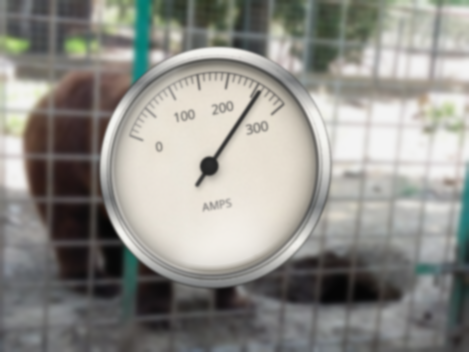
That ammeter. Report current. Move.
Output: 260 A
